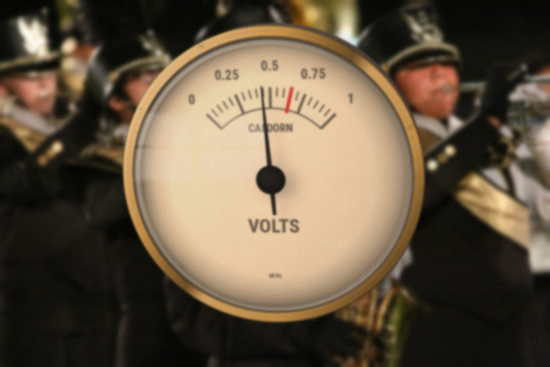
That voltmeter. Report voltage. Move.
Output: 0.45 V
